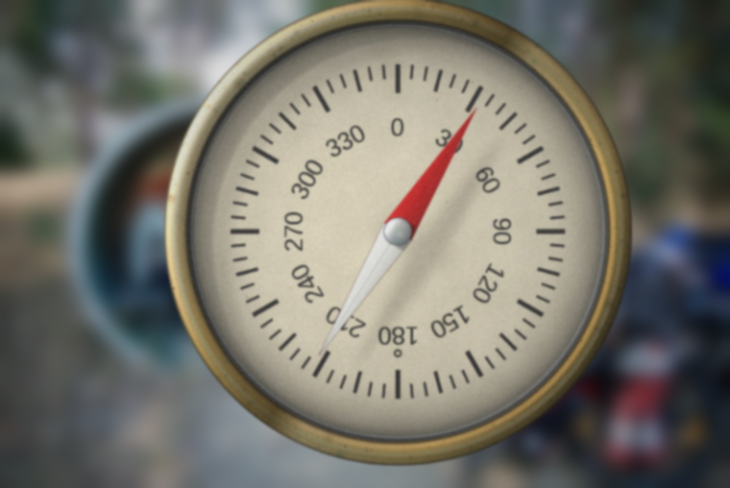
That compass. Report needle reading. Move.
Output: 32.5 °
